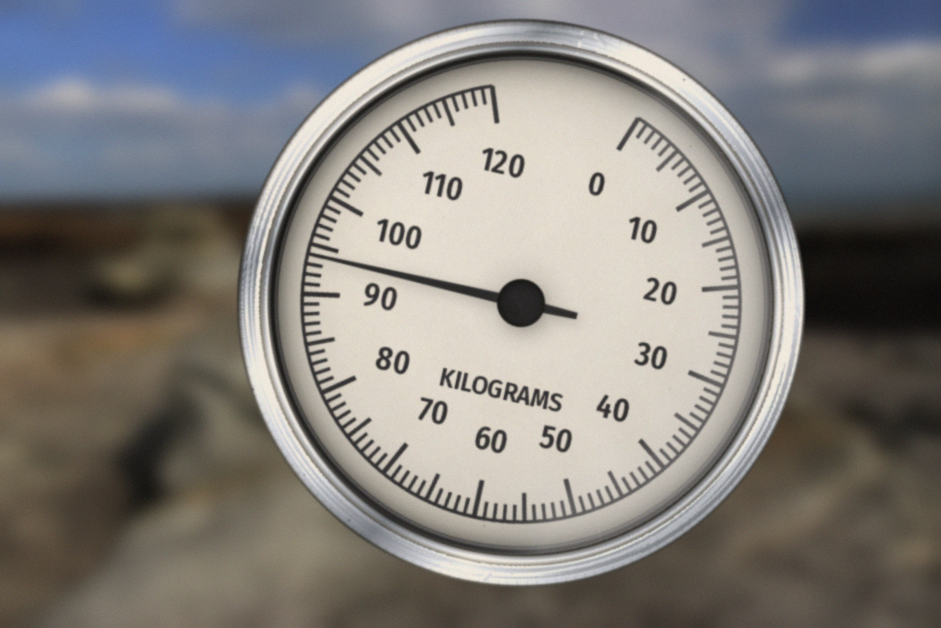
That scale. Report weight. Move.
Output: 94 kg
